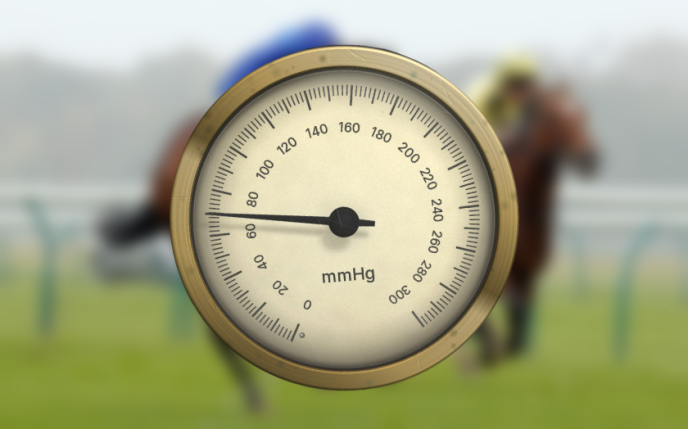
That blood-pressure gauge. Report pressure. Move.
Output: 70 mmHg
